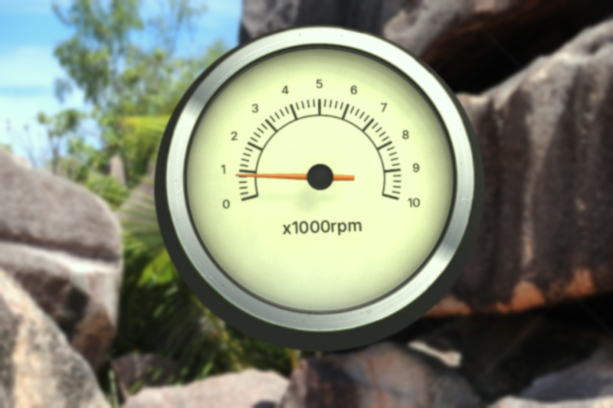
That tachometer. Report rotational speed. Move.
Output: 800 rpm
